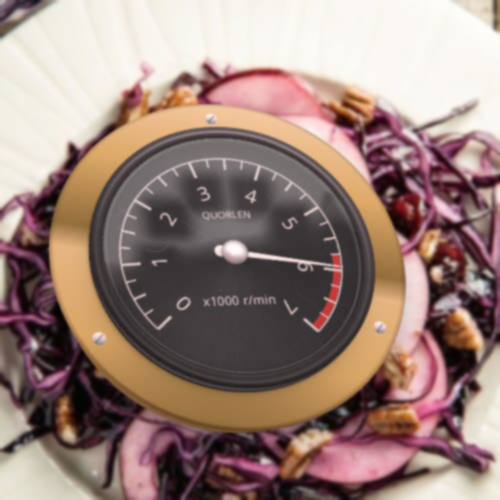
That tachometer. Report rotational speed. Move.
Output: 6000 rpm
